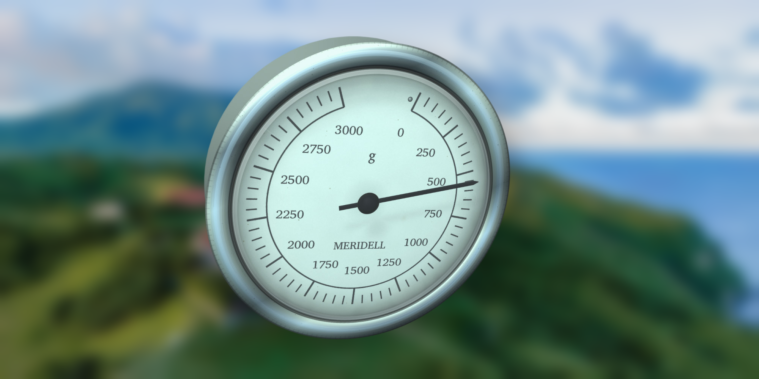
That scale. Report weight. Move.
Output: 550 g
